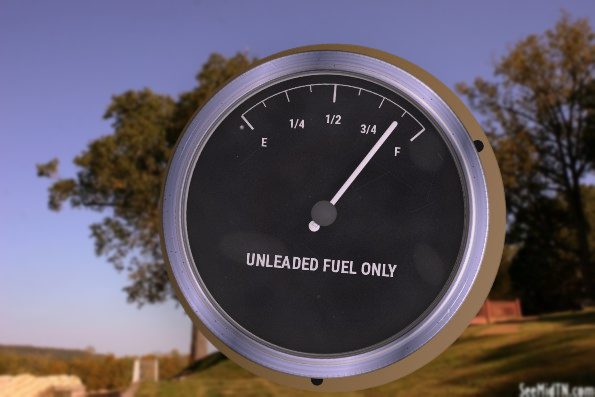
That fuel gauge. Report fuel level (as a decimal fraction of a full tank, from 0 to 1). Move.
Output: 0.875
